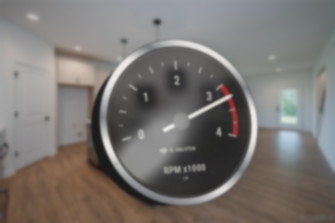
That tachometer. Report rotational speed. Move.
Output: 3250 rpm
